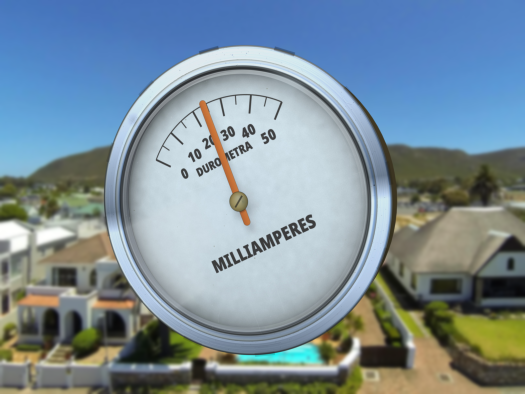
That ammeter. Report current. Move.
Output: 25 mA
